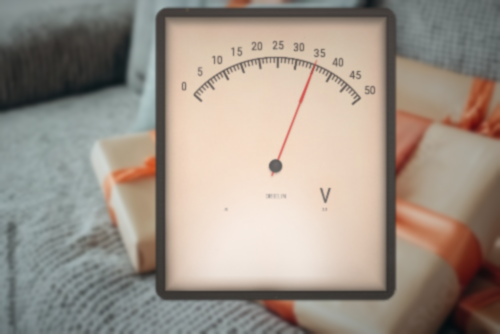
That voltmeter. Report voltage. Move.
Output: 35 V
